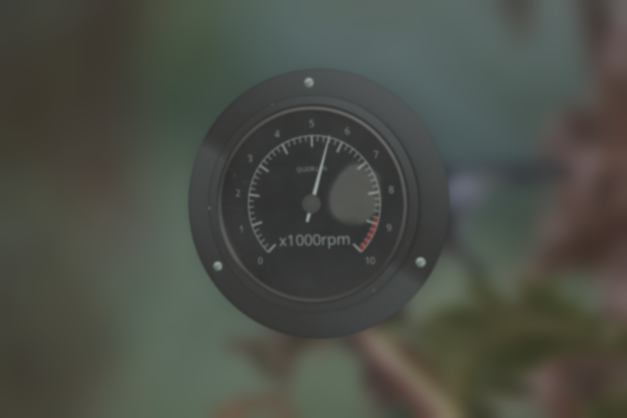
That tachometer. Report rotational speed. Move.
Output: 5600 rpm
